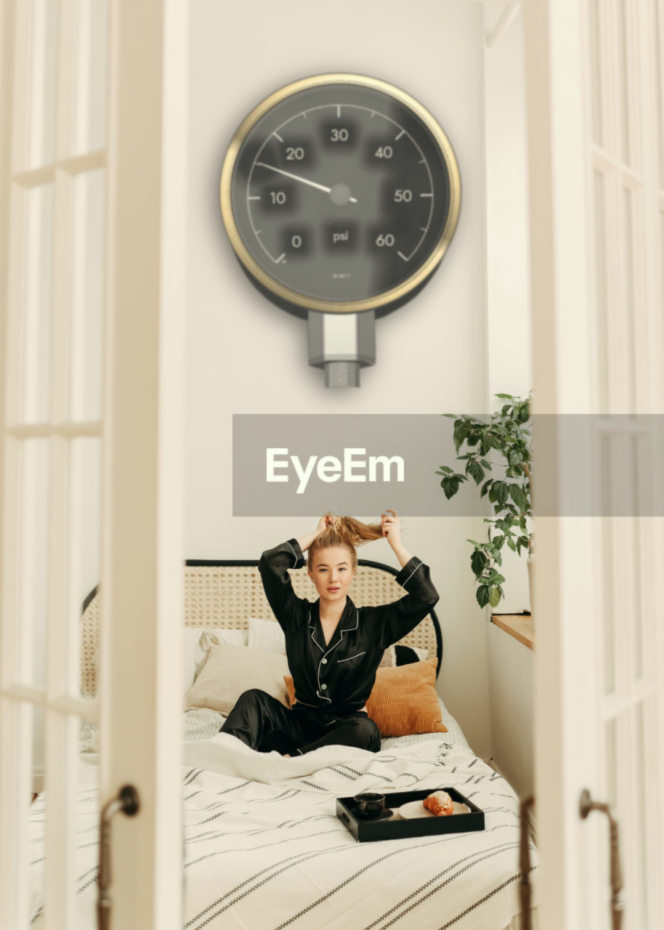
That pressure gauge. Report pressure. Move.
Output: 15 psi
